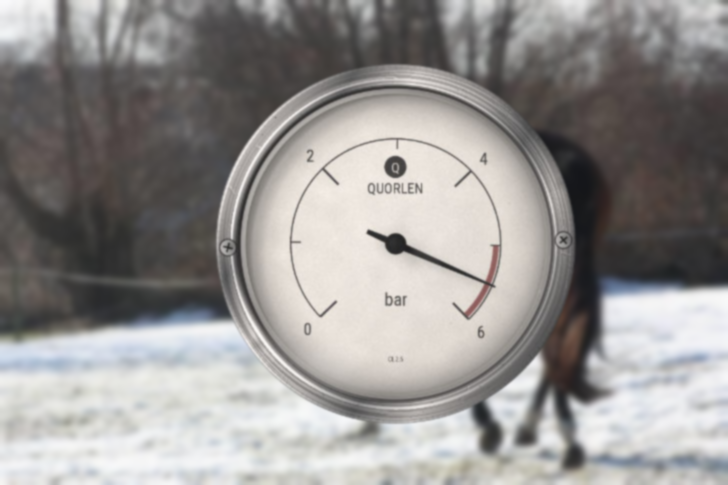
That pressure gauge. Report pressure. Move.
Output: 5.5 bar
